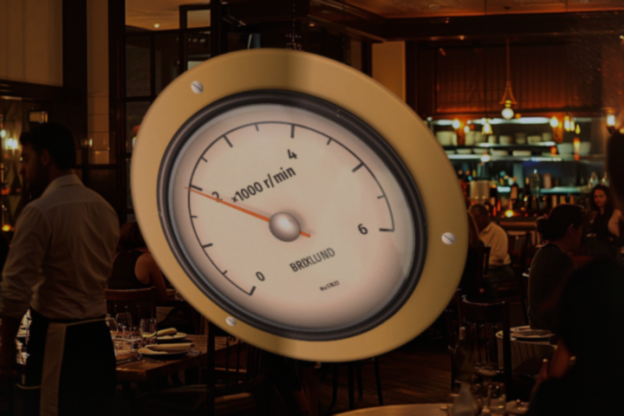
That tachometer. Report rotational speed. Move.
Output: 2000 rpm
